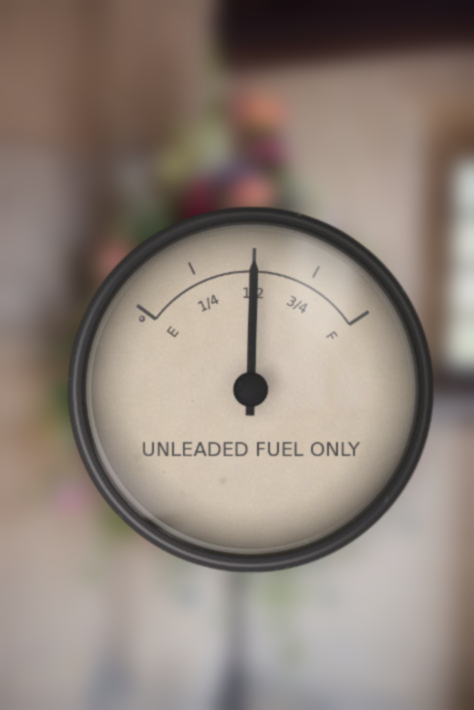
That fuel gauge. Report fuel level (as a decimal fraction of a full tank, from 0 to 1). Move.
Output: 0.5
